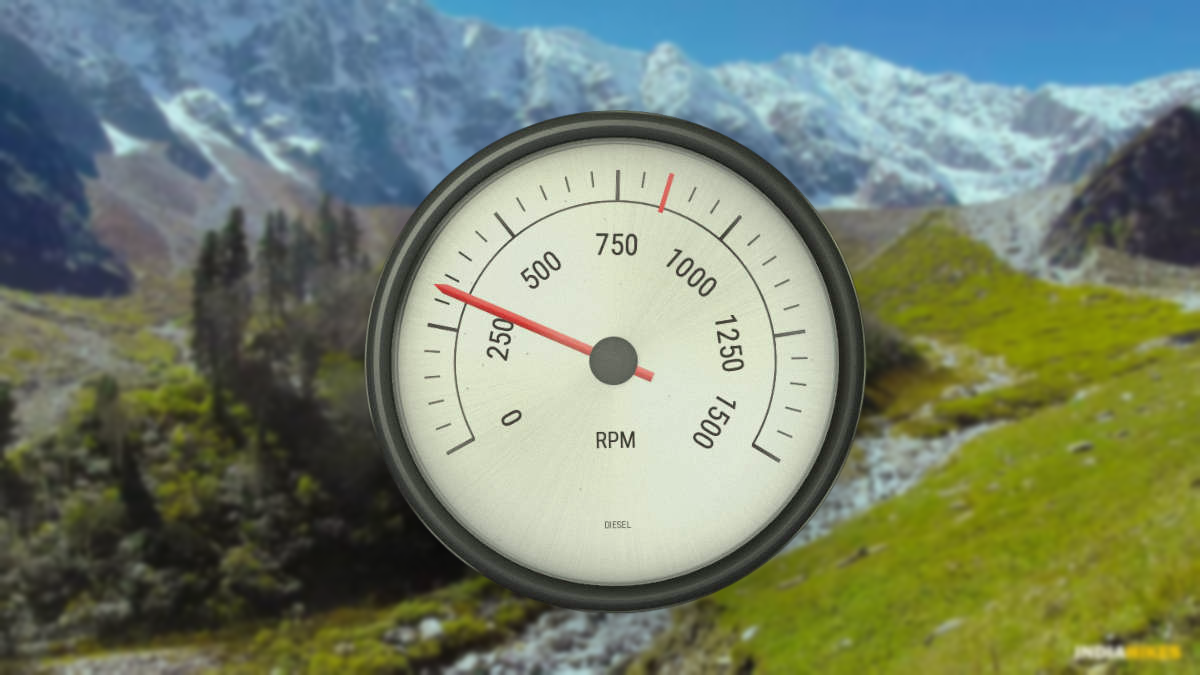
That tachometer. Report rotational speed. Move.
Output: 325 rpm
